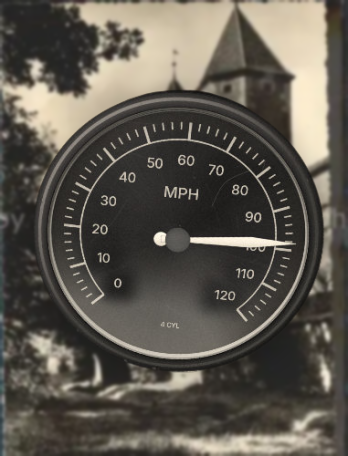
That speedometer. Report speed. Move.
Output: 98 mph
